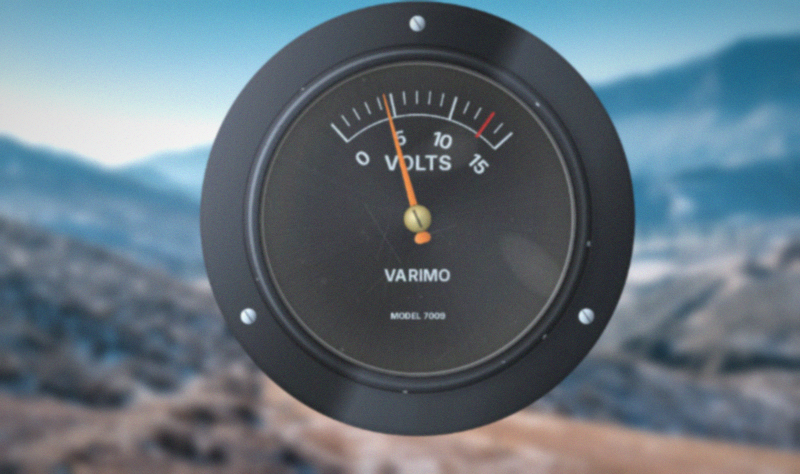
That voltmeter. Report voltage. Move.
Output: 4.5 V
